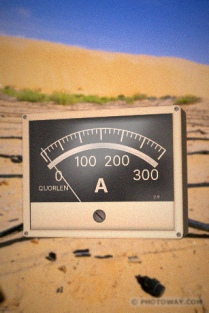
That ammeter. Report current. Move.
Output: 10 A
